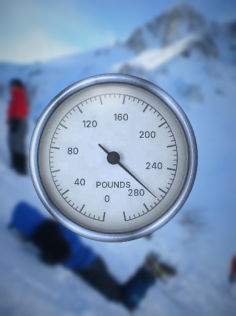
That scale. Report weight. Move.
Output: 268 lb
